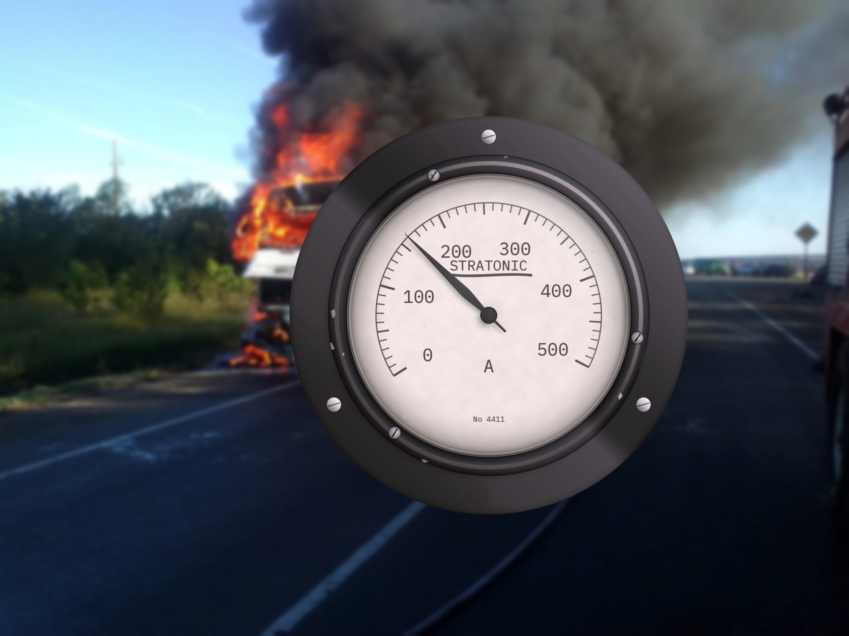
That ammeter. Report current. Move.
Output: 160 A
